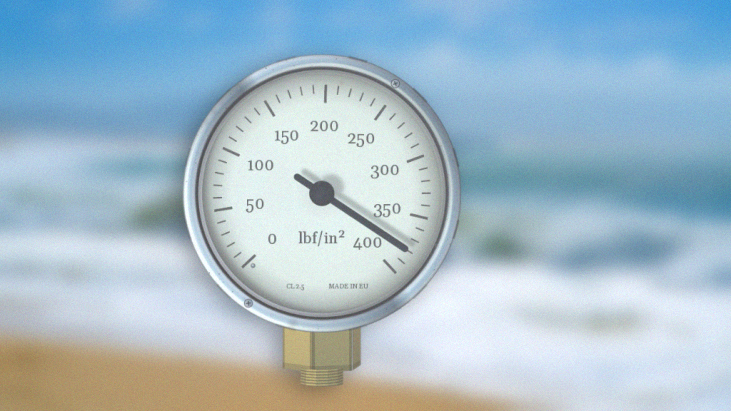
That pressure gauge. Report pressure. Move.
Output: 380 psi
